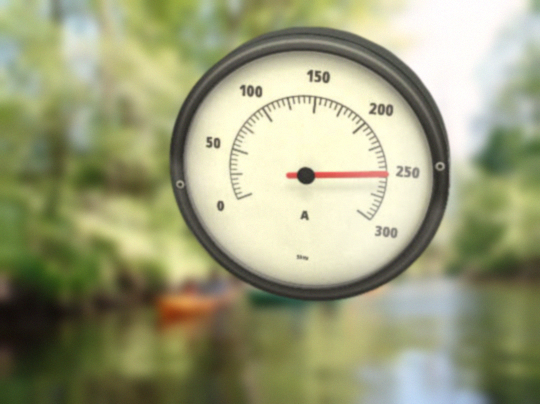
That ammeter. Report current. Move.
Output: 250 A
